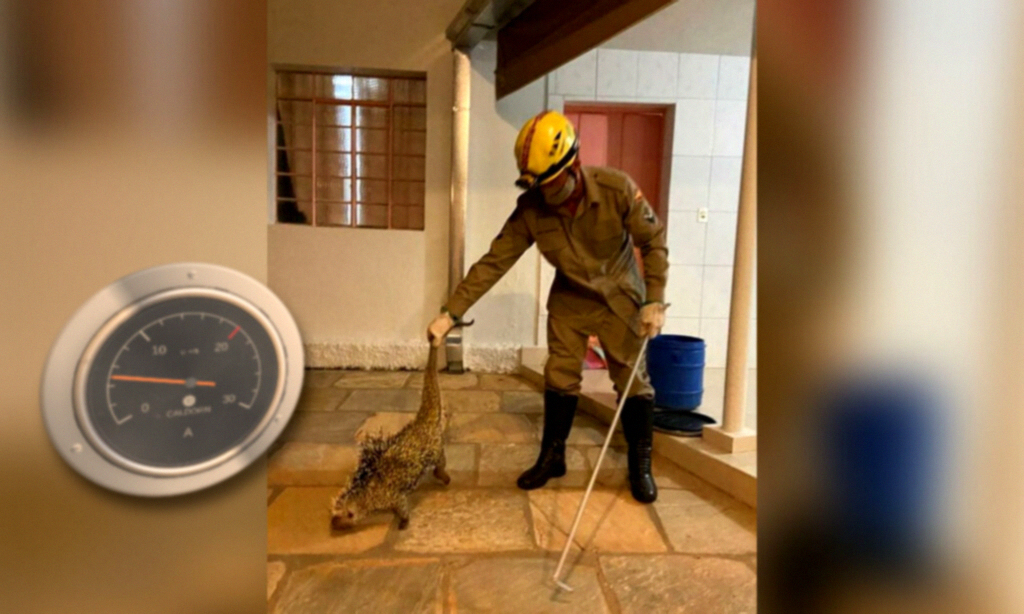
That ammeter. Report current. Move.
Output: 5 A
